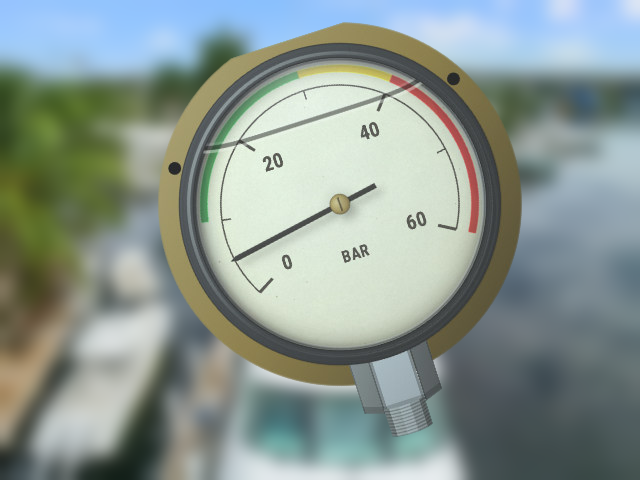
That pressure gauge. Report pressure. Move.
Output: 5 bar
